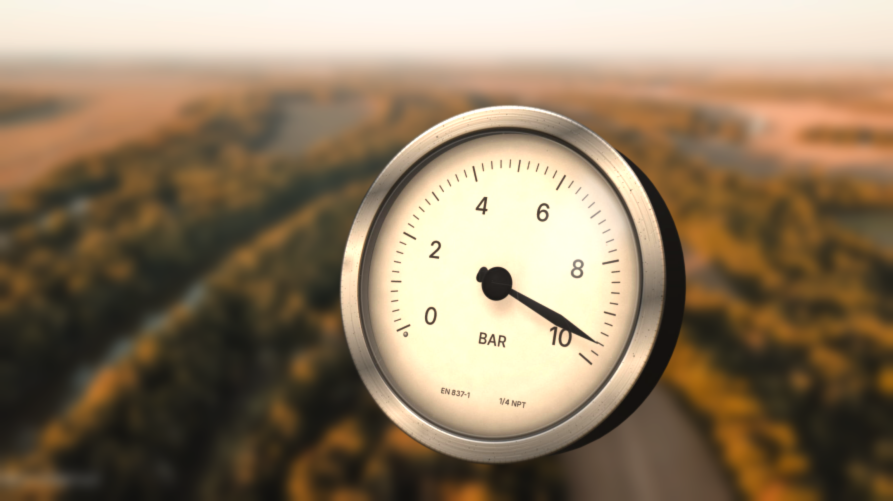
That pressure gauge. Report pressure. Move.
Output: 9.6 bar
